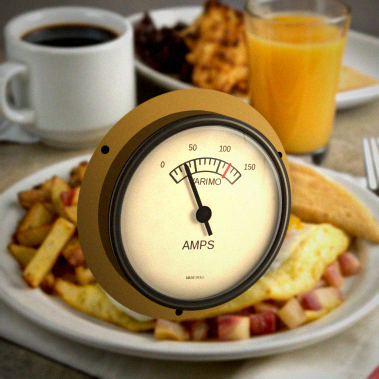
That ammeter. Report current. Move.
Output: 30 A
